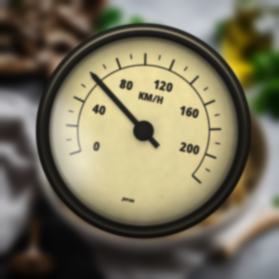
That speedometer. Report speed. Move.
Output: 60 km/h
